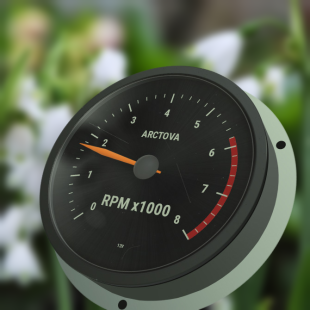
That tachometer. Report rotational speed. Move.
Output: 1700 rpm
